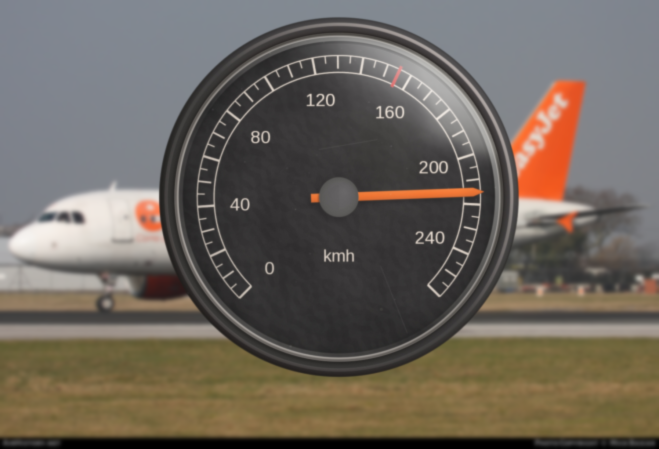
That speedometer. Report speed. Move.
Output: 215 km/h
